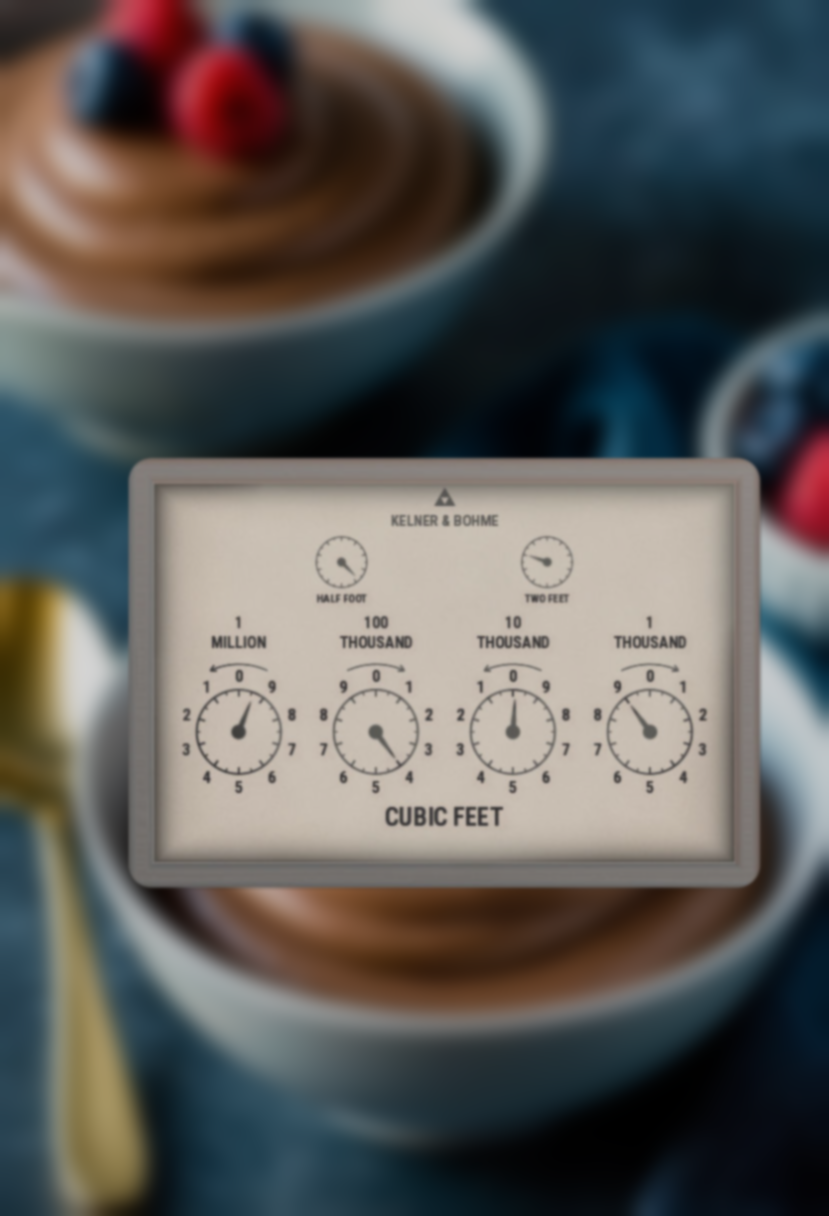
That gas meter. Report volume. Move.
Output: 939900 ft³
